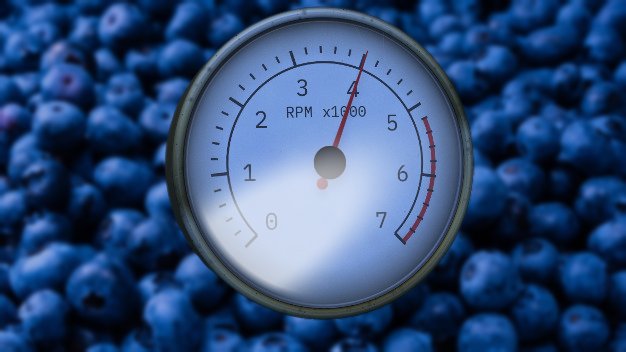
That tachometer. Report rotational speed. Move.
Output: 4000 rpm
